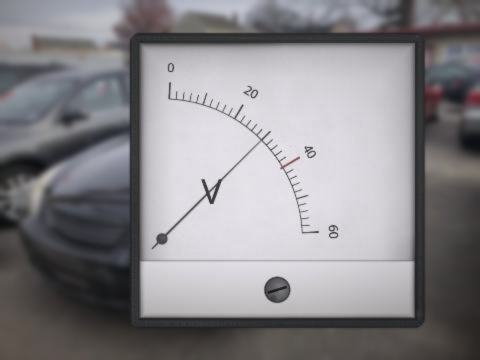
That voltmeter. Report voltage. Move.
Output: 30 V
